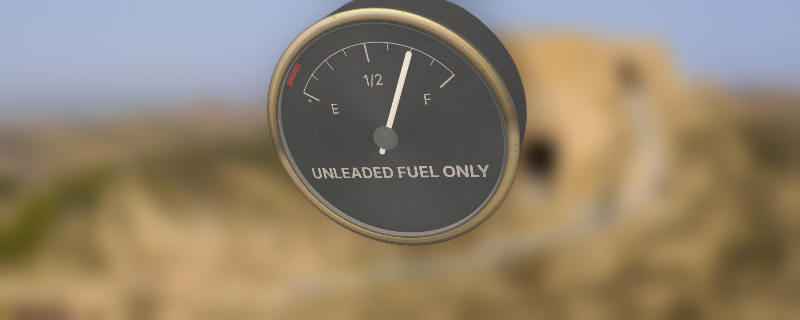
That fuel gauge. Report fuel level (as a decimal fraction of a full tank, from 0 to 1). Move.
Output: 0.75
